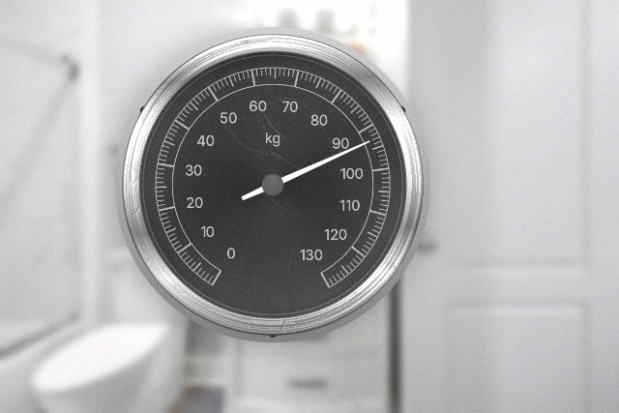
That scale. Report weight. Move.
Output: 93 kg
